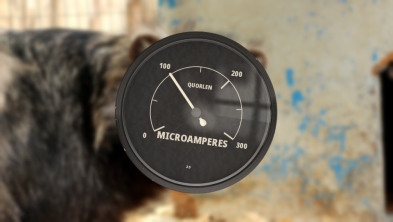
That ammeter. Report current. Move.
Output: 100 µA
